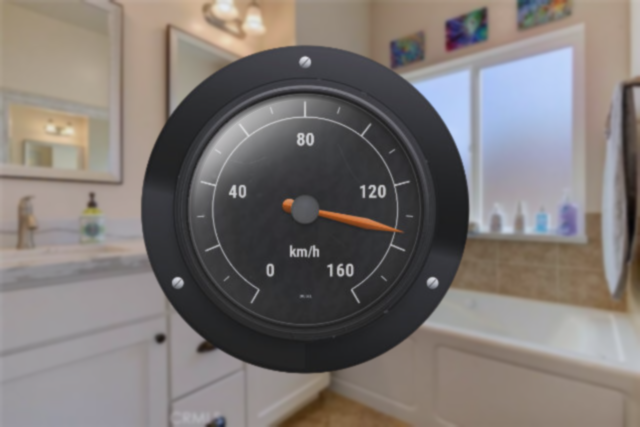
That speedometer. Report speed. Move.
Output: 135 km/h
